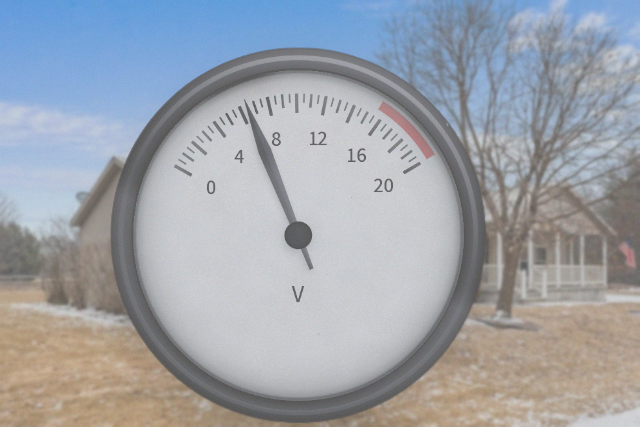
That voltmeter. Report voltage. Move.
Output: 6.5 V
